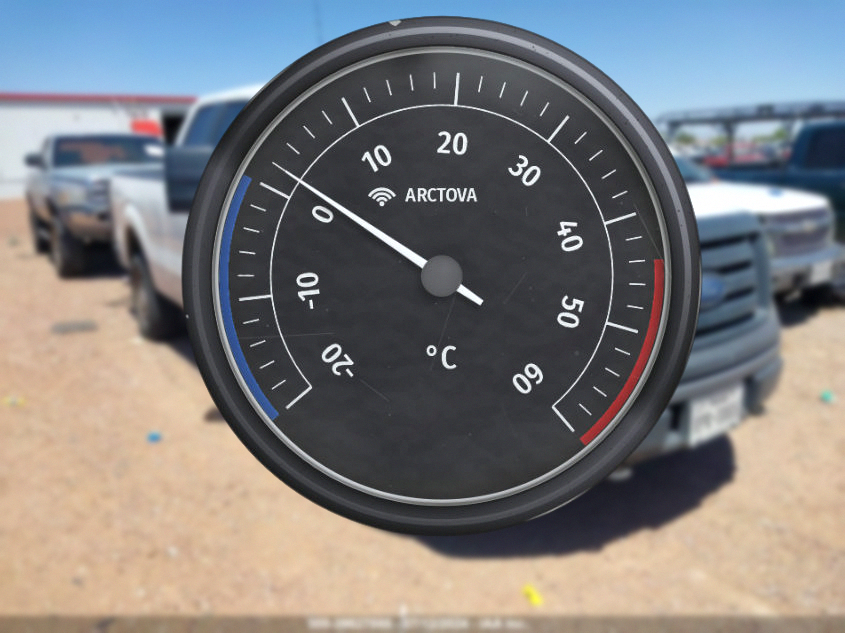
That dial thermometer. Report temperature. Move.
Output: 2 °C
